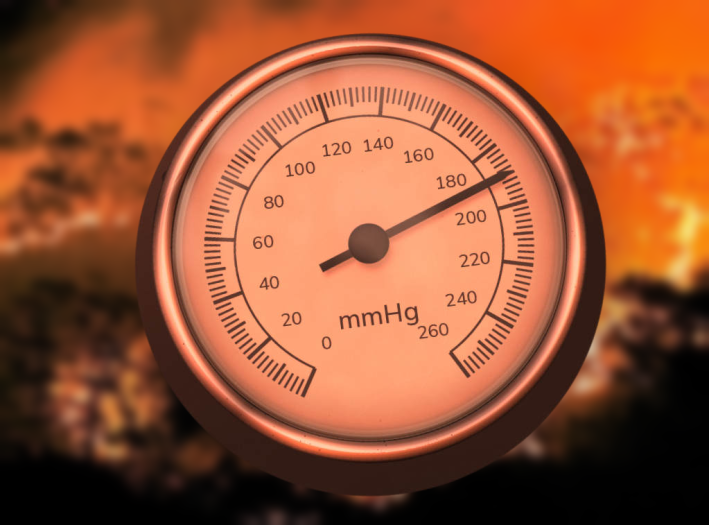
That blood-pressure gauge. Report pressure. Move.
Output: 190 mmHg
